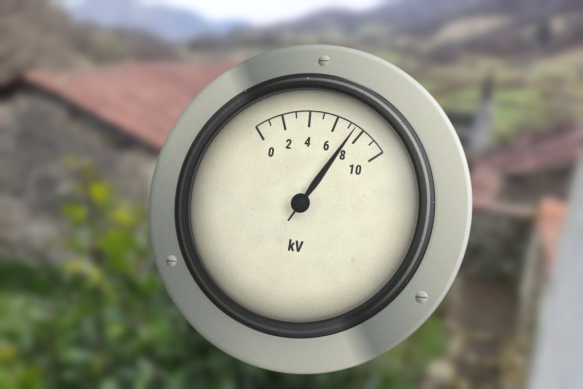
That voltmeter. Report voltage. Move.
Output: 7.5 kV
